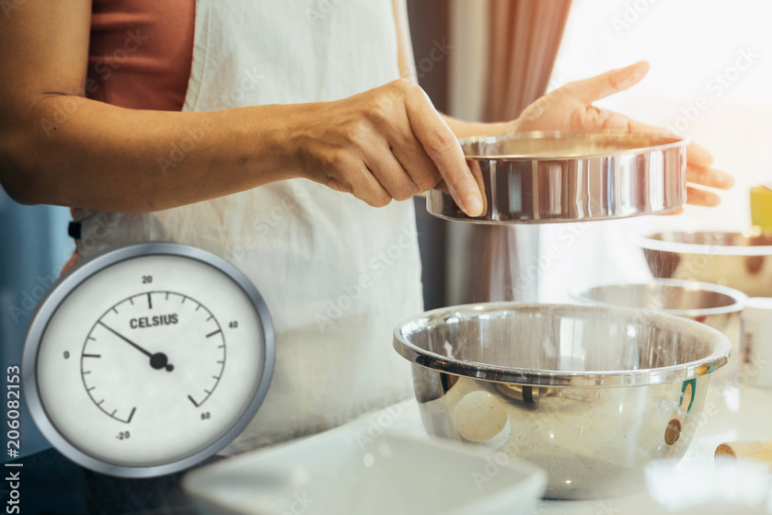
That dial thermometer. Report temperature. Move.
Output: 8 °C
